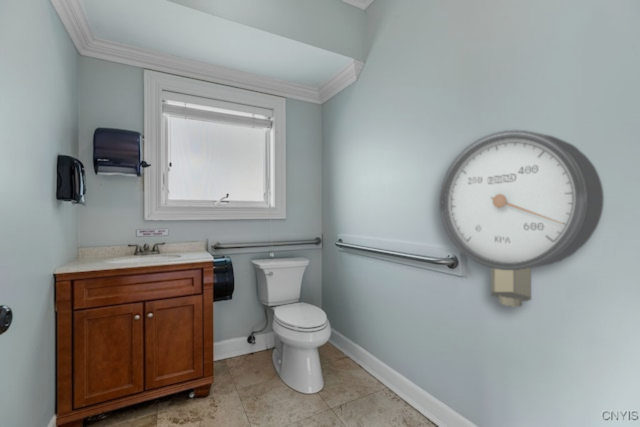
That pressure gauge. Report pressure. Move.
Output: 560 kPa
